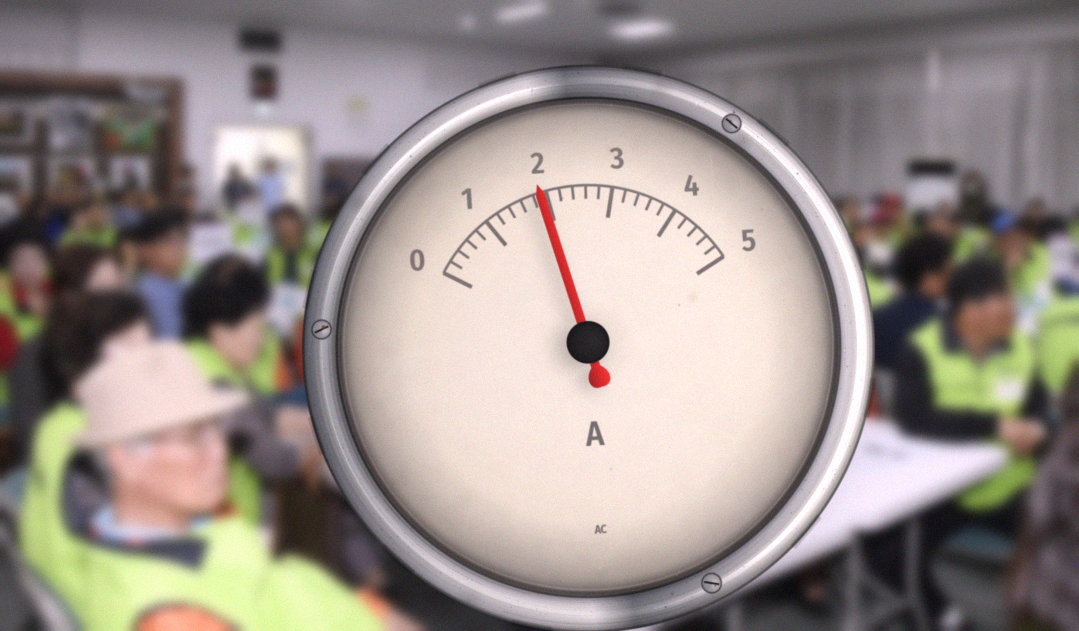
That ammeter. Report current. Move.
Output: 1.9 A
